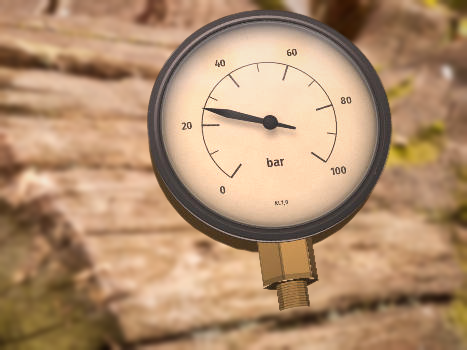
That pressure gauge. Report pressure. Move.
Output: 25 bar
